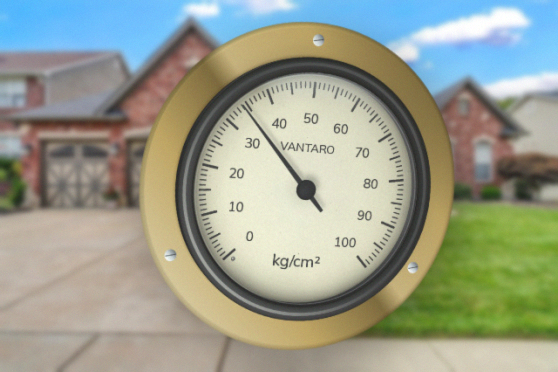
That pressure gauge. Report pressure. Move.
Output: 34 kg/cm²
